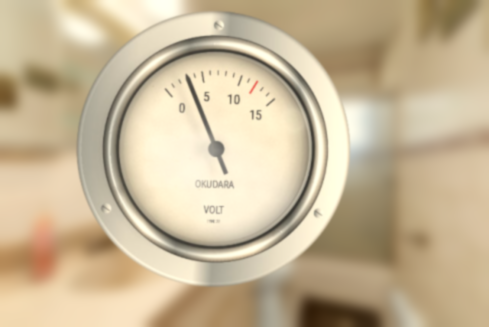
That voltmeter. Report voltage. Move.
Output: 3 V
